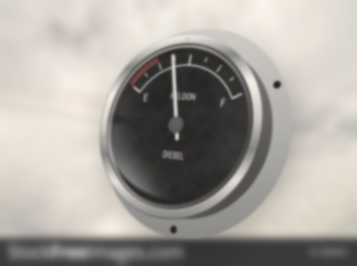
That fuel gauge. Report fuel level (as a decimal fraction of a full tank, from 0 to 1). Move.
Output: 0.375
